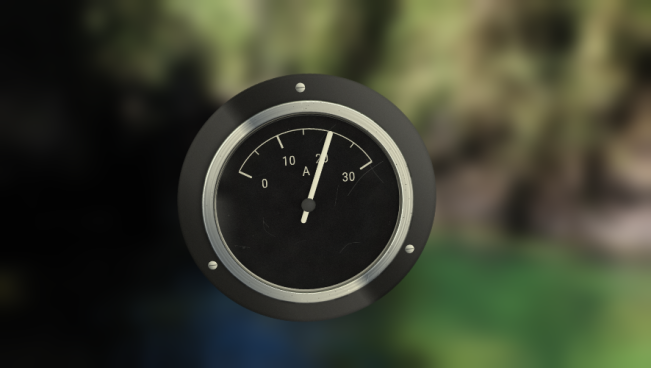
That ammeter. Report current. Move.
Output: 20 A
